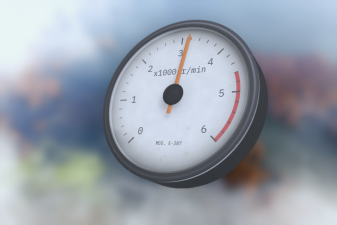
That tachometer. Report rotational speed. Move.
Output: 3200 rpm
